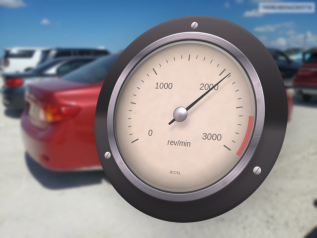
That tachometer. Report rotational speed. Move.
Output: 2100 rpm
